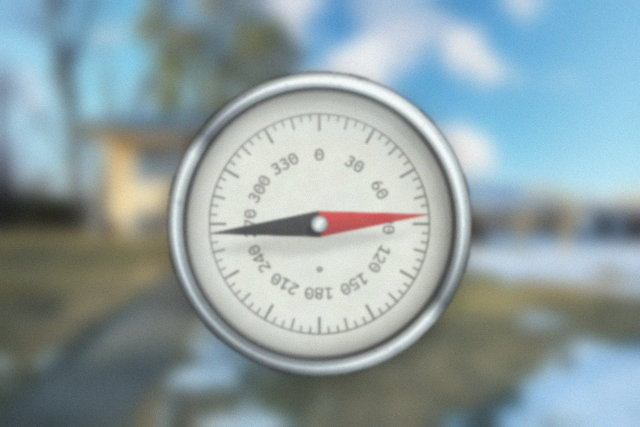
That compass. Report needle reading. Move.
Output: 85 °
